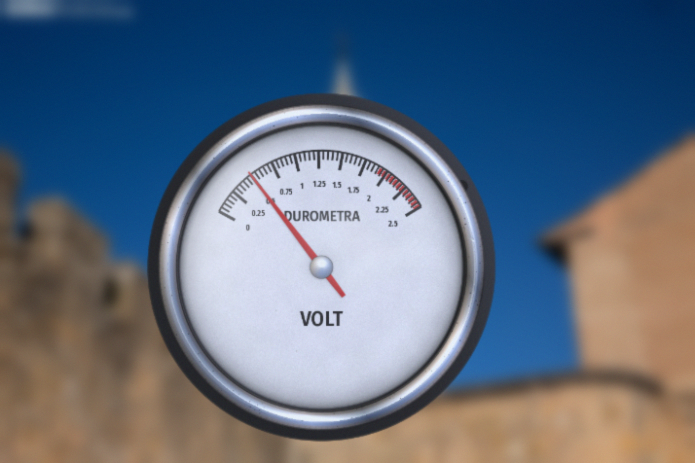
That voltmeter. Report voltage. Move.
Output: 0.5 V
